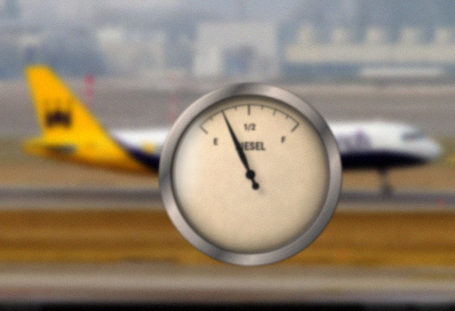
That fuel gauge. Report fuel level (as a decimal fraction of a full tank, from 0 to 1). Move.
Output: 0.25
